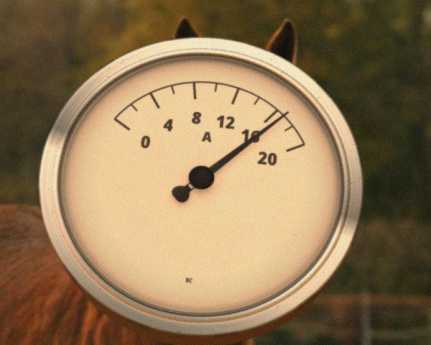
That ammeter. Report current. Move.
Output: 17 A
